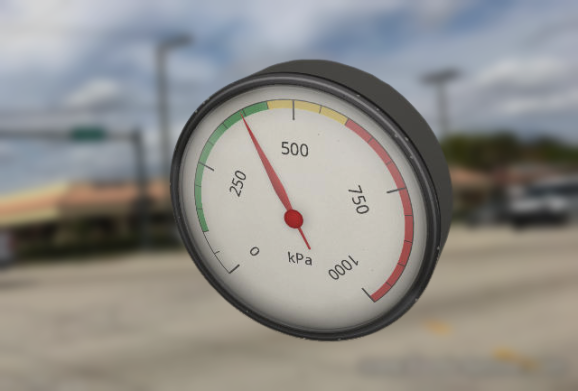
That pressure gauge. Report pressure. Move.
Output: 400 kPa
